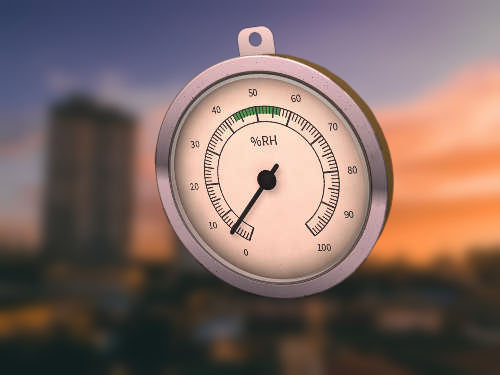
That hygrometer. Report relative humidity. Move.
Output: 5 %
